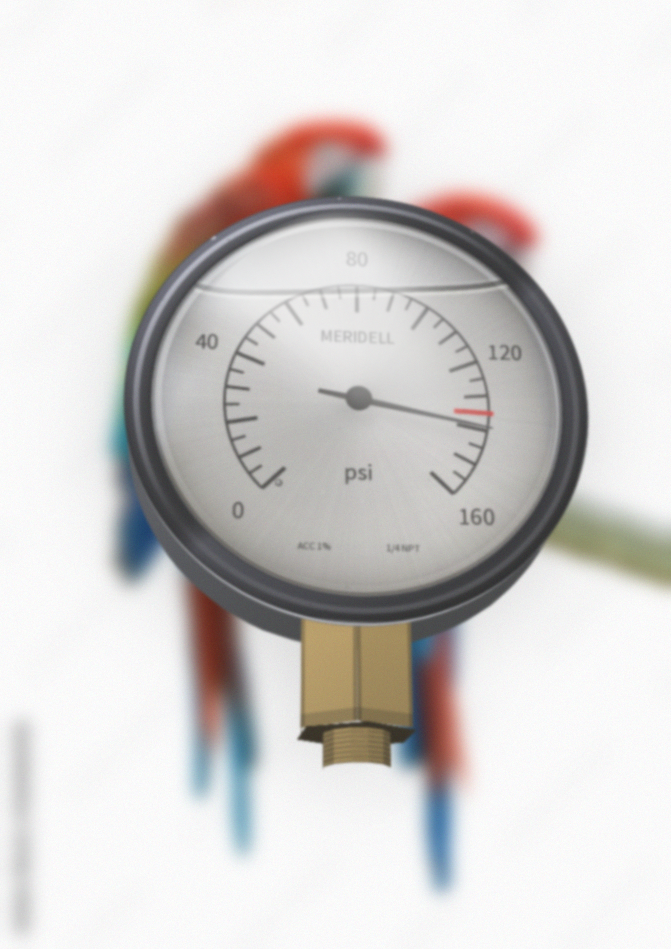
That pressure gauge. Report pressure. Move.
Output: 140 psi
